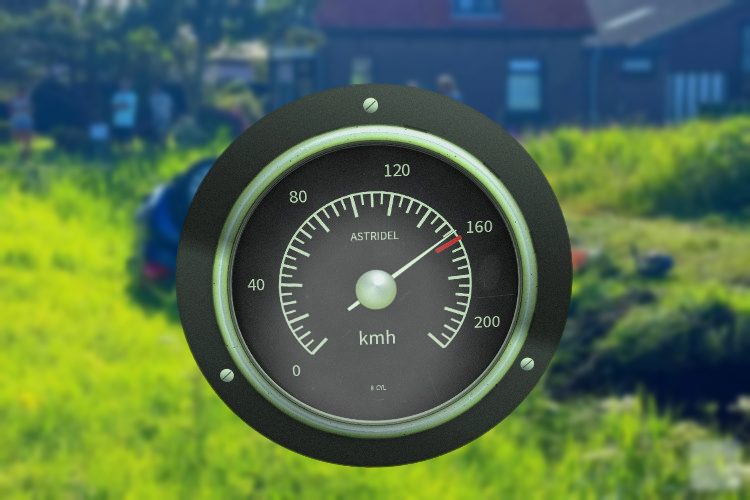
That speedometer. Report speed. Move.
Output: 155 km/h
